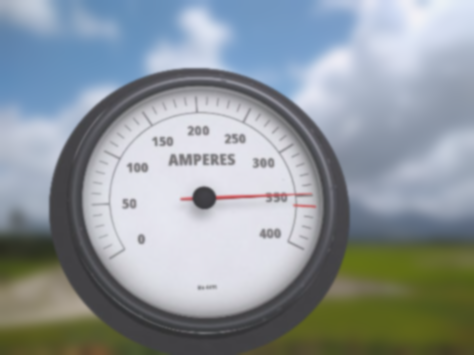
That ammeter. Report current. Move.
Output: 350 A
